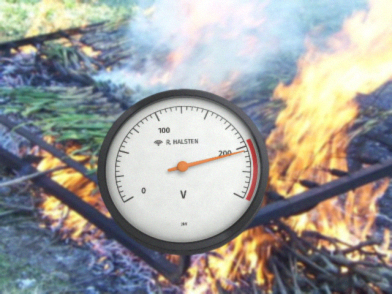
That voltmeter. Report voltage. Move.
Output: 205 V
